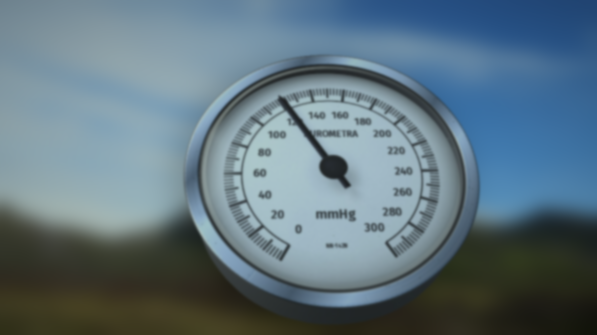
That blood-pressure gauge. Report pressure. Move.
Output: 120 mmHg
